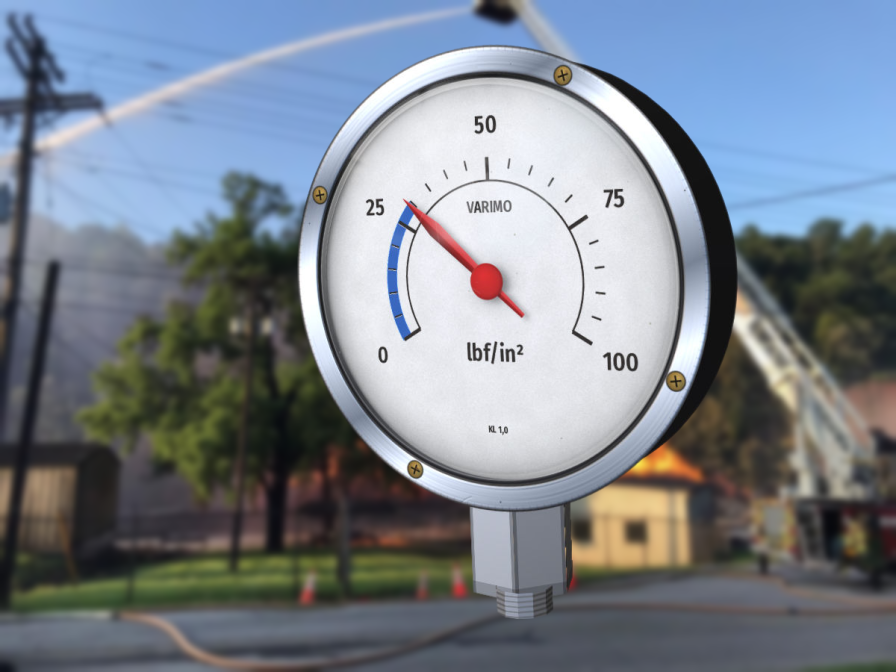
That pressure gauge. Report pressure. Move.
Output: 30 psi
